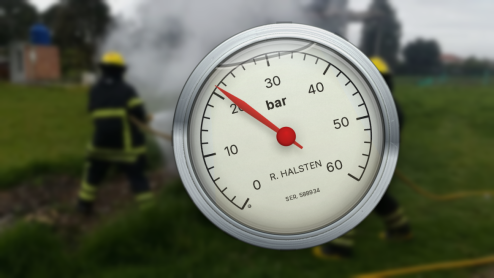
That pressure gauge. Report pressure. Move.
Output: 21 bar
